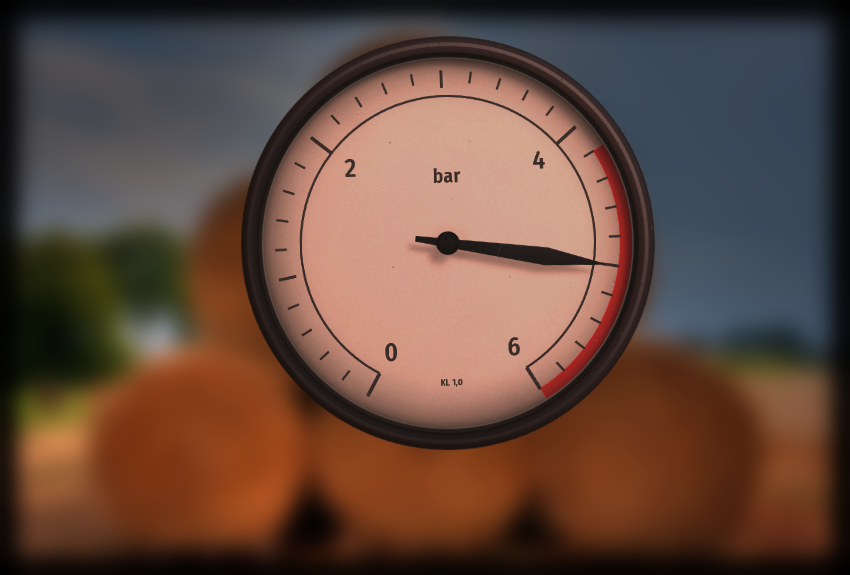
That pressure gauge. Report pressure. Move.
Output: 5 bar
